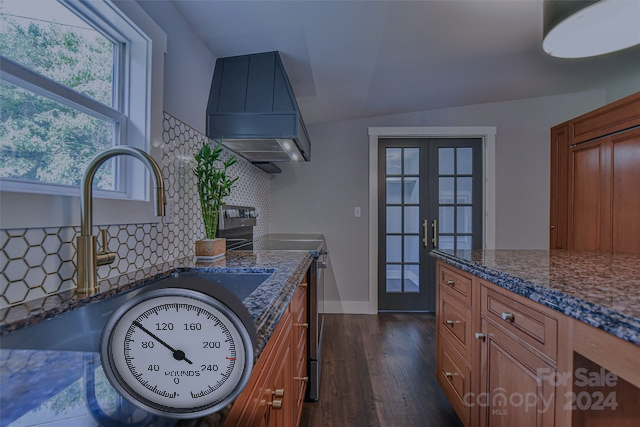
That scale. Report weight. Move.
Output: 100 lb
